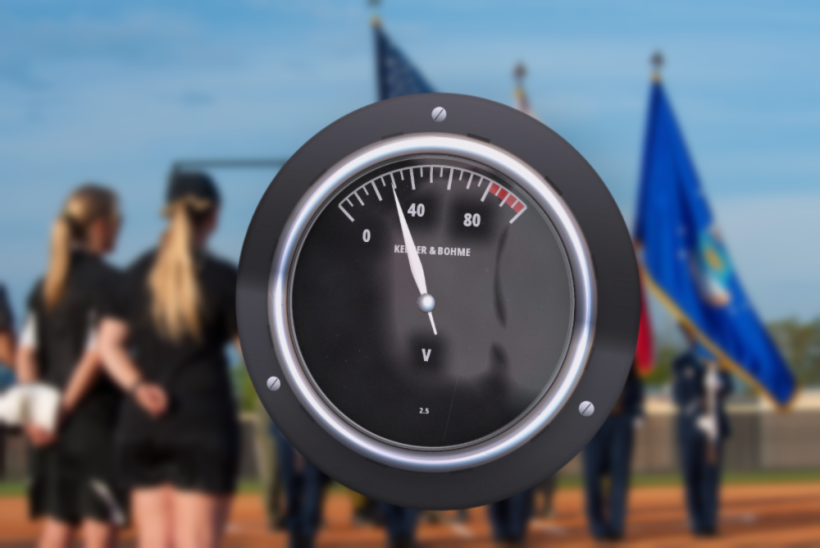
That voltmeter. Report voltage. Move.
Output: 30 V
